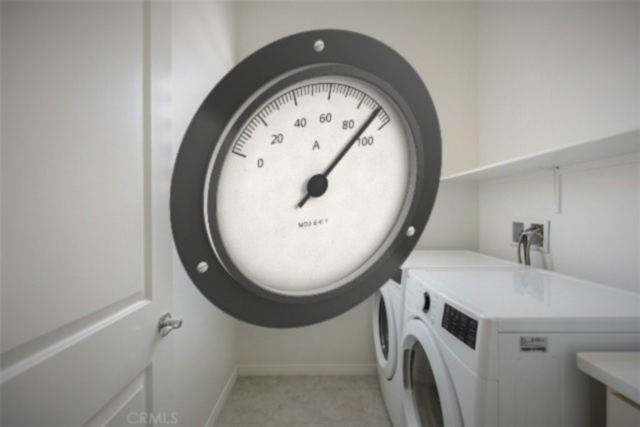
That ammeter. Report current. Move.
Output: 90 A
